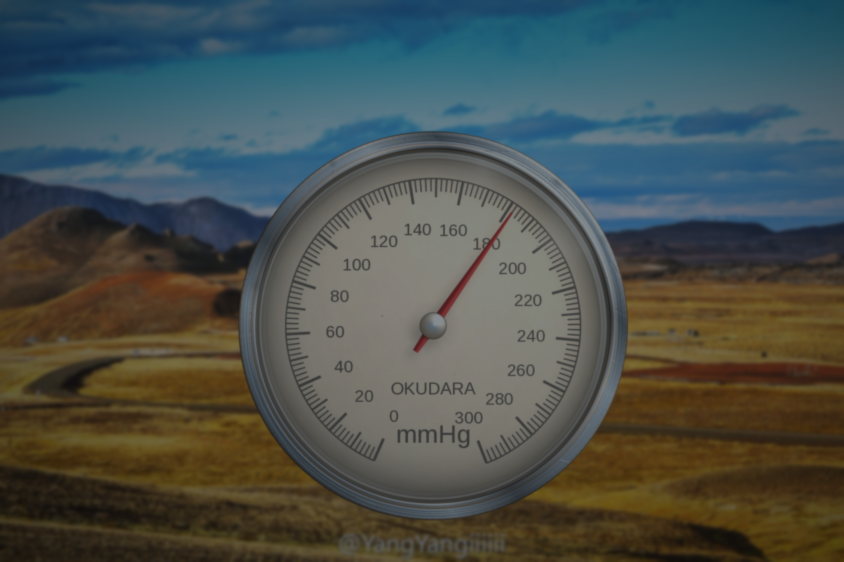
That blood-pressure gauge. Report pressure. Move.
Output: 182 mmHg
